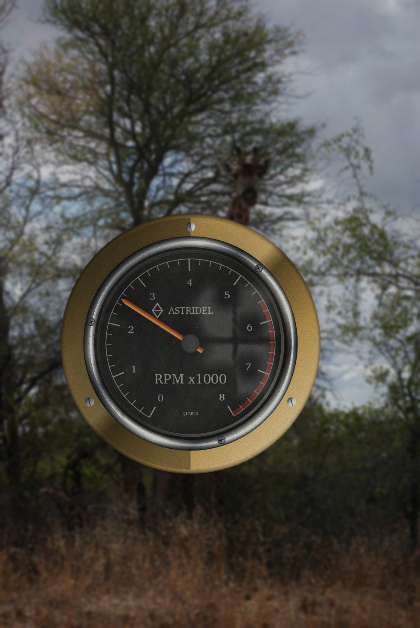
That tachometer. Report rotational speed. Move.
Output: 2500 rpm
